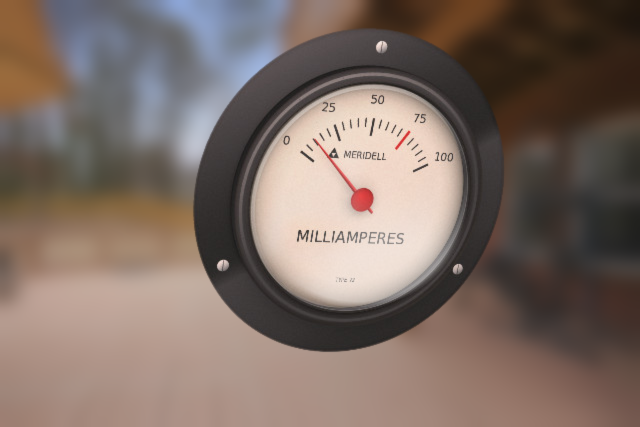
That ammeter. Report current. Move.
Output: 10 mA
